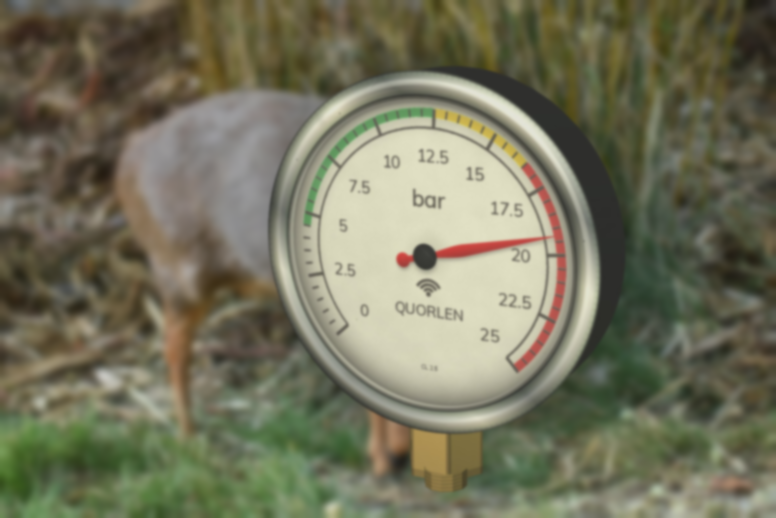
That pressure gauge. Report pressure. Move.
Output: 19.25 bar
